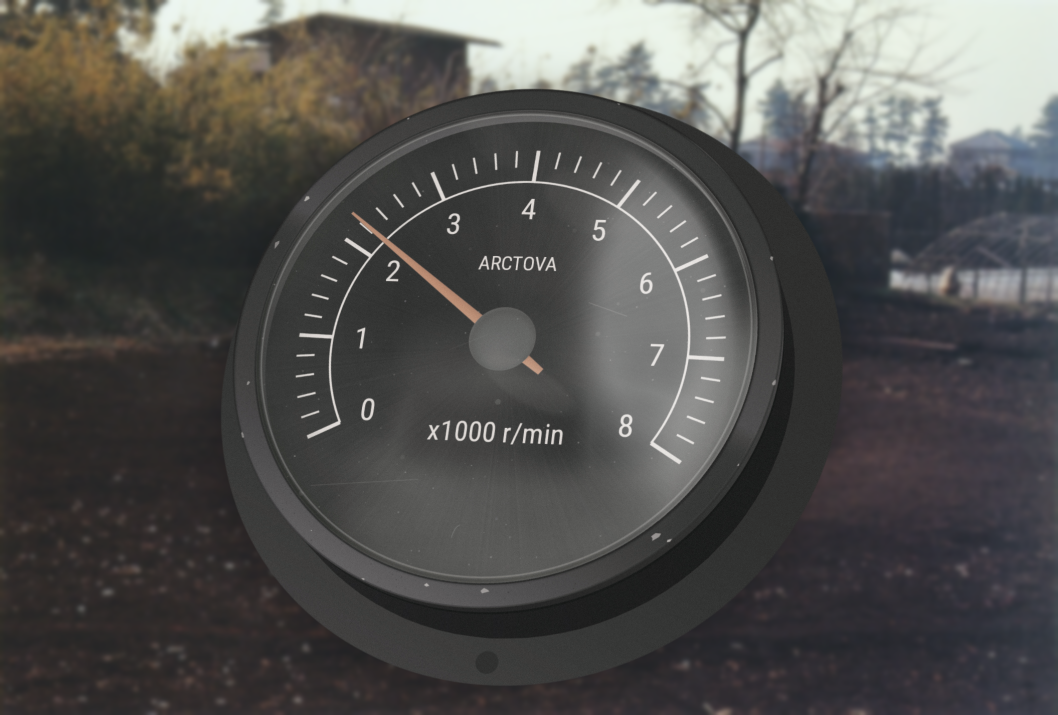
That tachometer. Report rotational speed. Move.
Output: 2200 rpm
